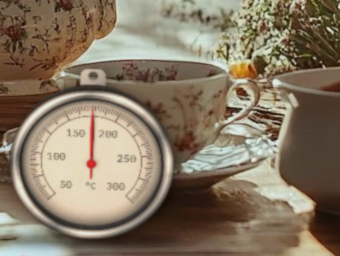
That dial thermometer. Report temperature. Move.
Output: 175 °C
